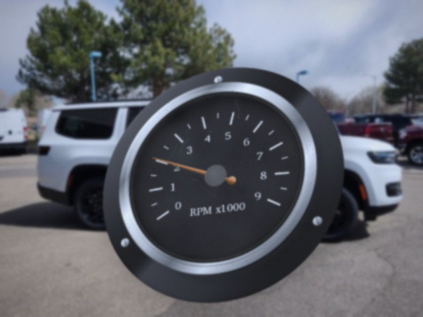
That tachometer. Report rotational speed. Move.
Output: 2000 rpm
